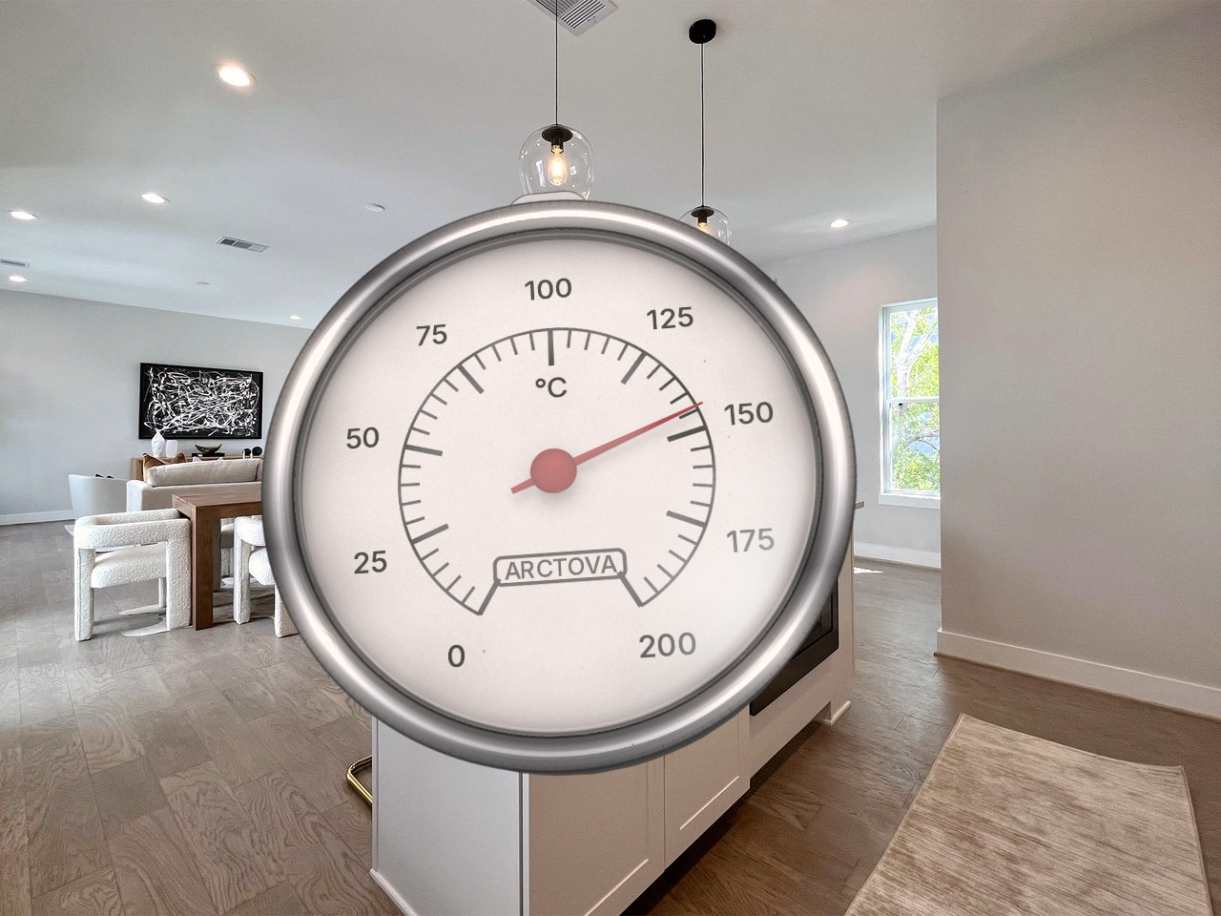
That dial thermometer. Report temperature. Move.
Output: 145 °C
